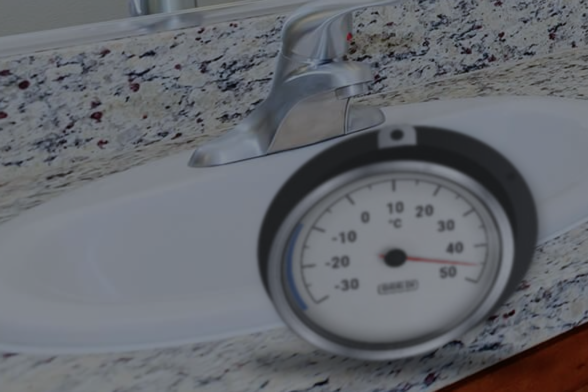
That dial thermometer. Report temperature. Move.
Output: 45 °C
